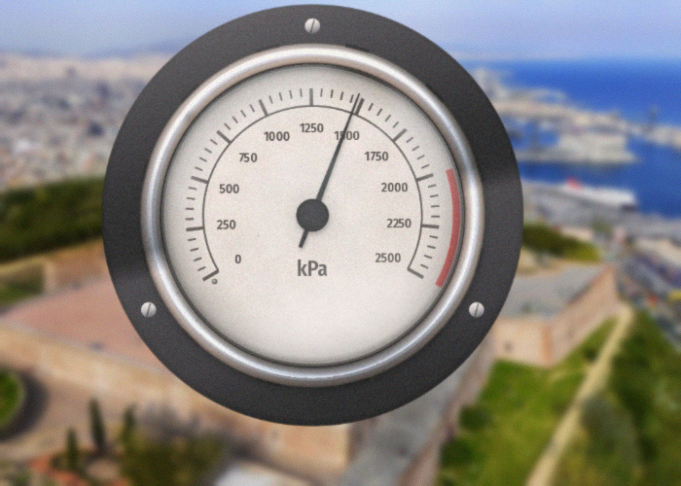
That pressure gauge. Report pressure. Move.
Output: 1475 kPa
